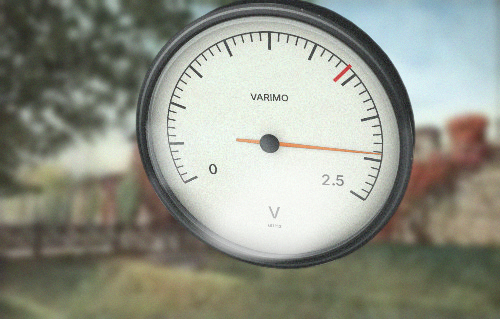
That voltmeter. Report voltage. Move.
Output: 2.2 V
